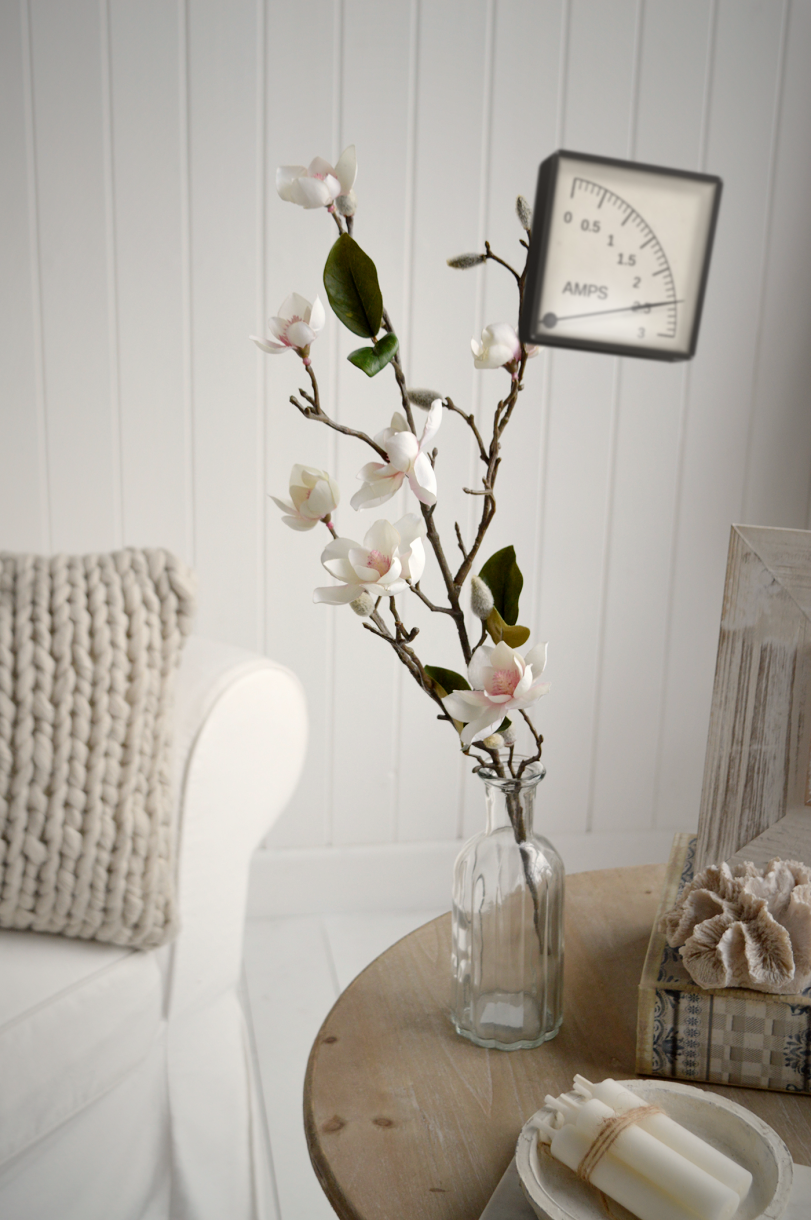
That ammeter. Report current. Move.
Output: 2.5 A
